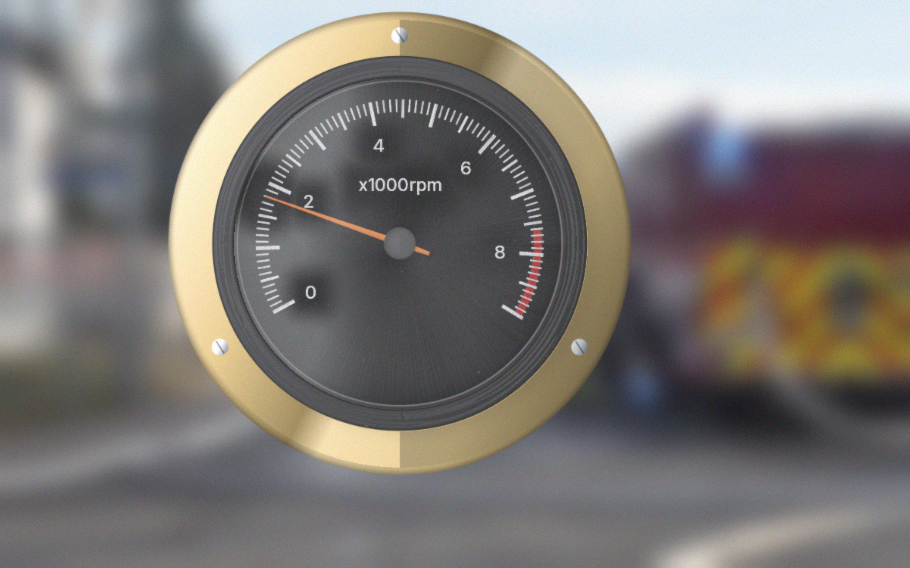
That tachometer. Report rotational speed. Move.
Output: 1800 rpm
